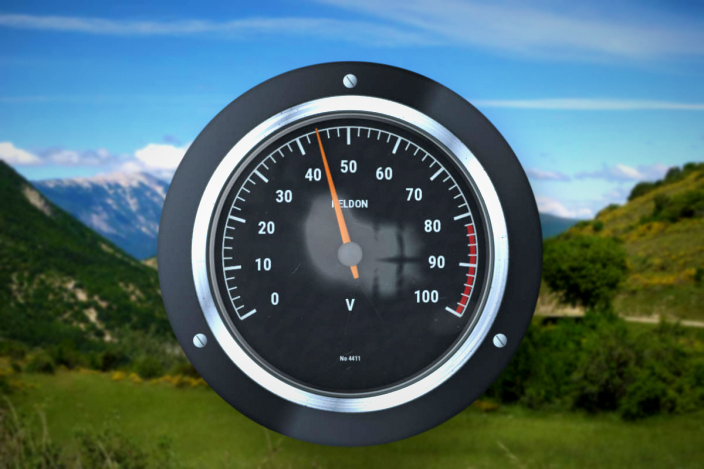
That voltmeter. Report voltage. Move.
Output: 44 V
